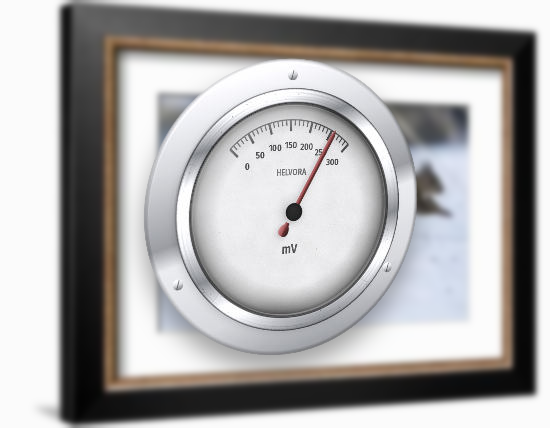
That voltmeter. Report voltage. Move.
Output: 250 mV
